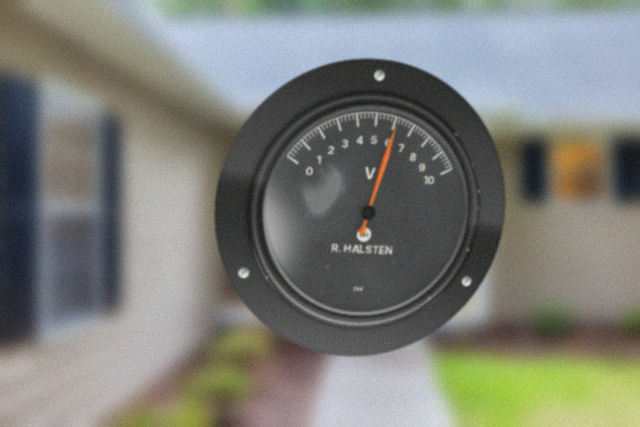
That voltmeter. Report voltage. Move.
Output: 6 V
